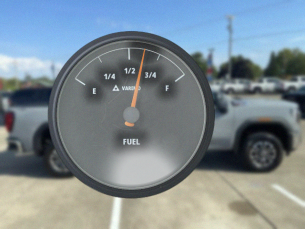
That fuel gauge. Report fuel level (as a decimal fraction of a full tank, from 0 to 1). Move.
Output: 0.625
